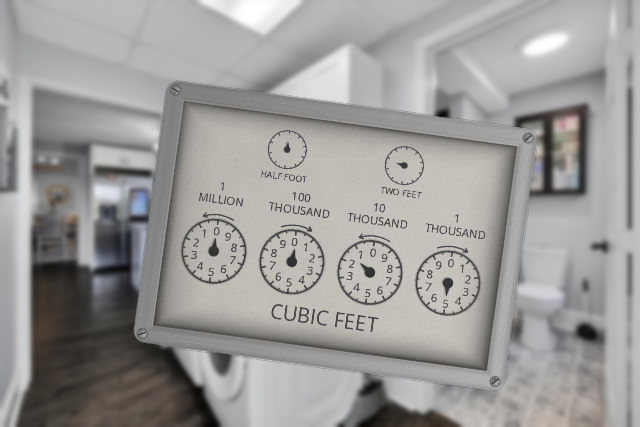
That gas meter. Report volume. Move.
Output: 1500 ft³
